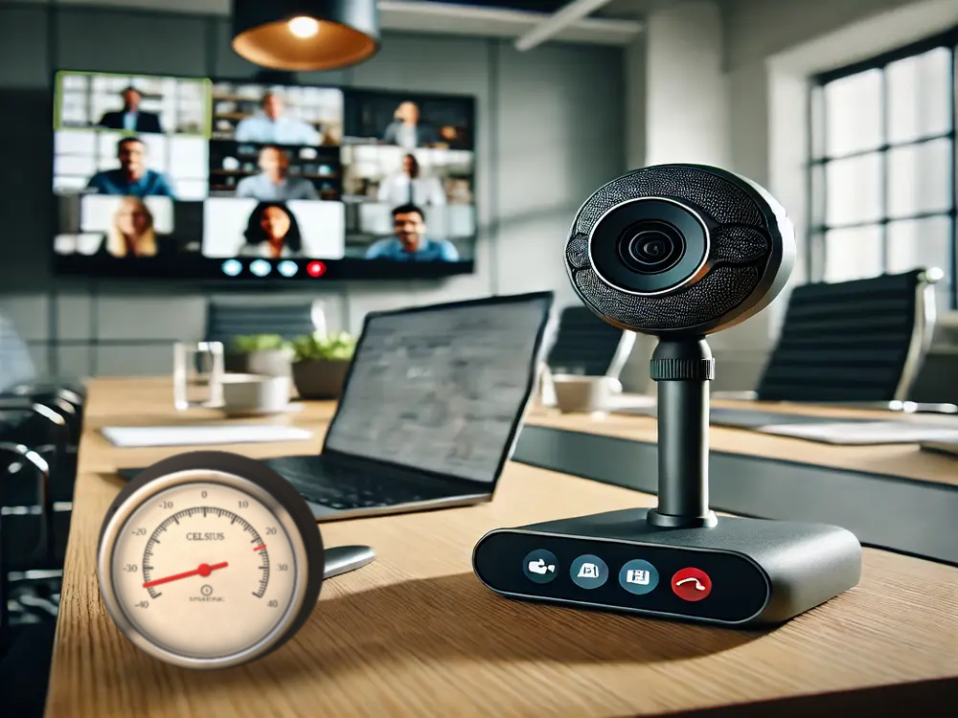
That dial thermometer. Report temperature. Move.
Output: -35 °C
